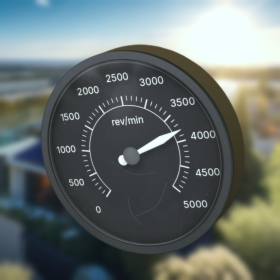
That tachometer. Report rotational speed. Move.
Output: 3800 rpm
